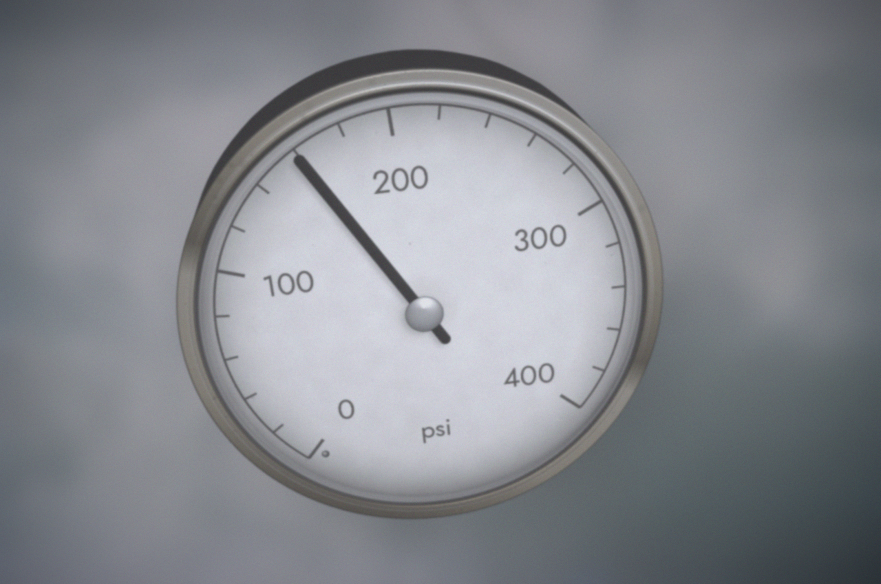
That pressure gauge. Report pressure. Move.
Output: 160 psi
